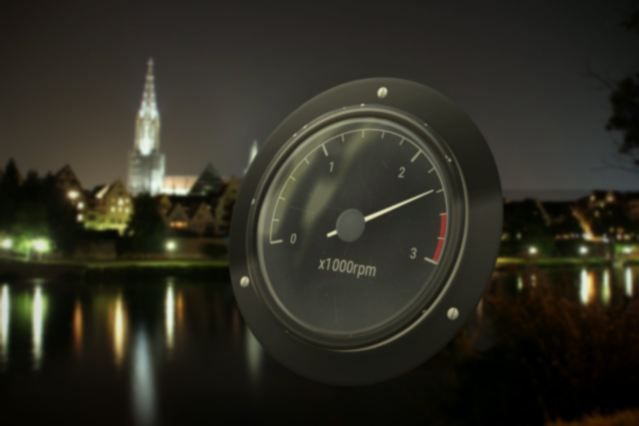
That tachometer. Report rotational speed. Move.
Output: 2400 rpm
